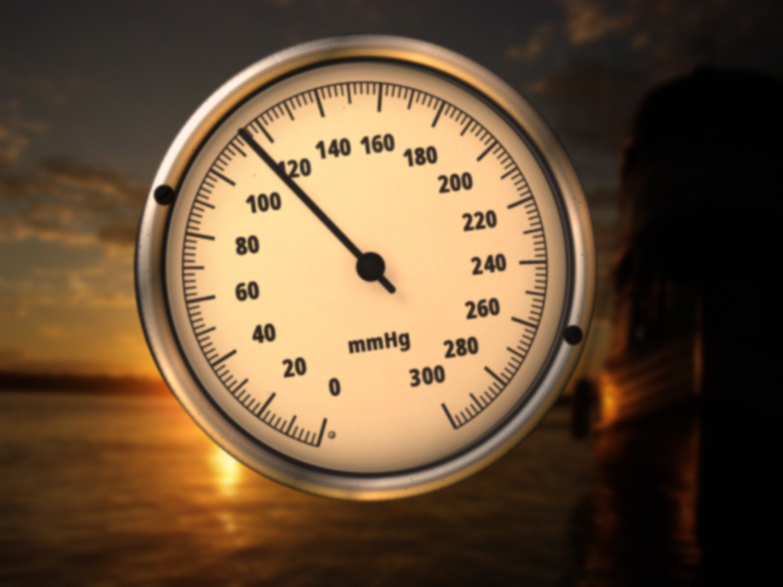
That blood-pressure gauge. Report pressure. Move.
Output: 114 mmHg
